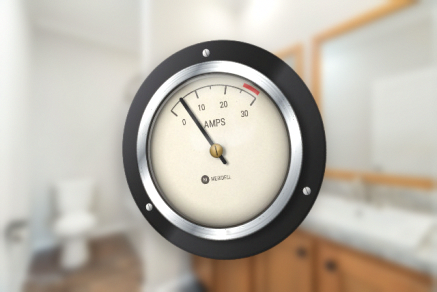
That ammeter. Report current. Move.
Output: 5 A
